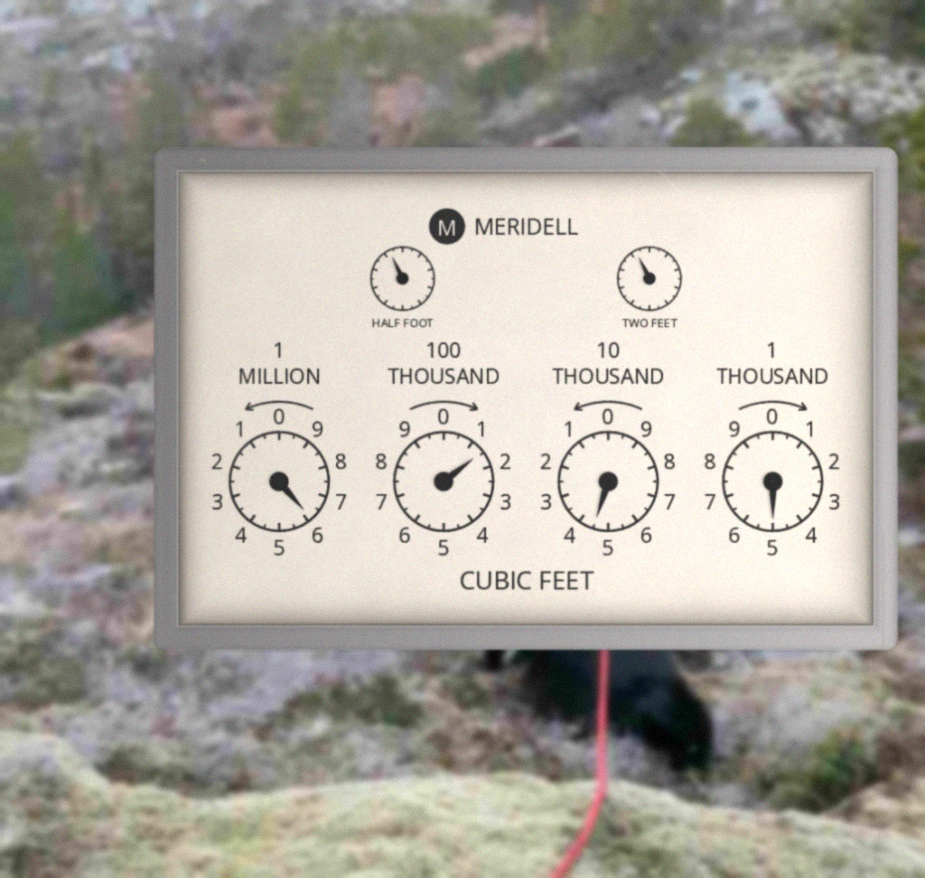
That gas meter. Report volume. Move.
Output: 614500 ft³
